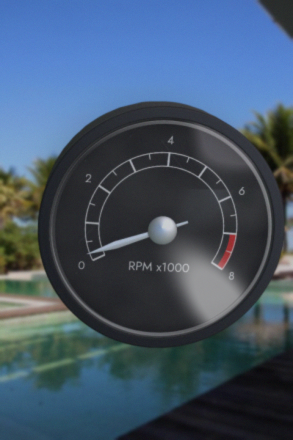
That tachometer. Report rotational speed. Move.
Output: 250 rpm
